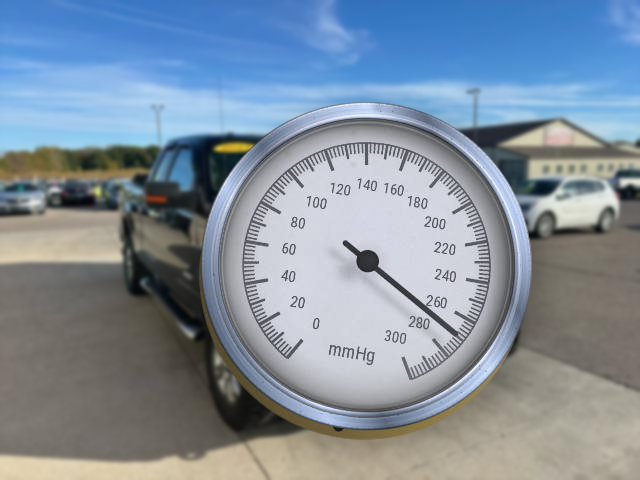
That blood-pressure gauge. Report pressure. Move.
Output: 270 mmHg
